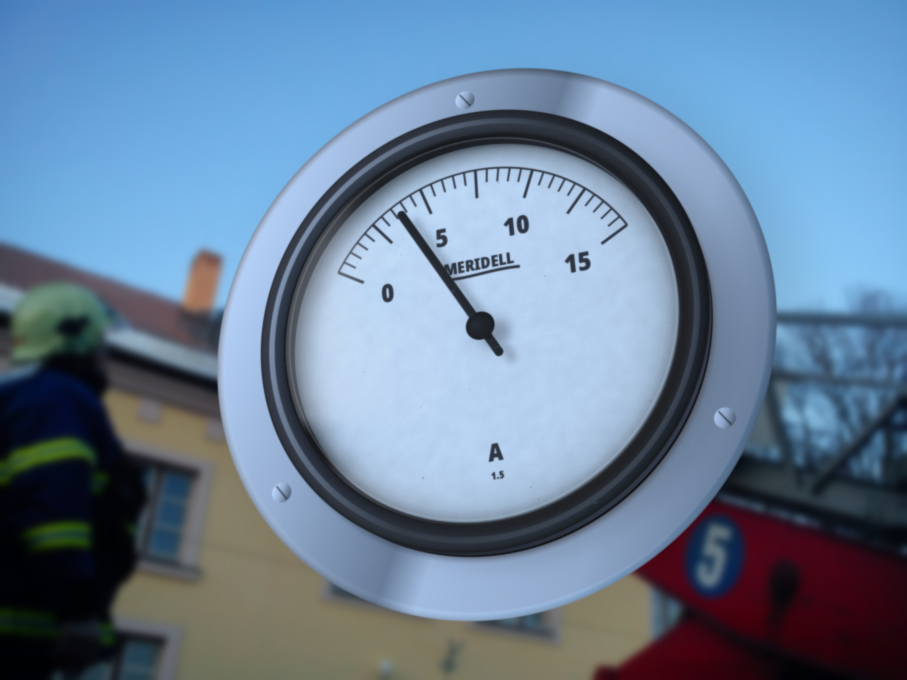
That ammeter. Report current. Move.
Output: 3.75 A
